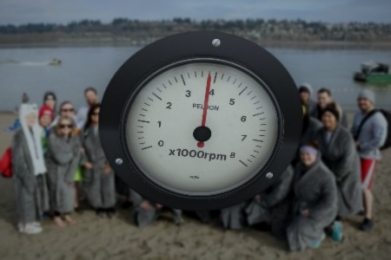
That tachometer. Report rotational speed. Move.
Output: 3800 rpm
